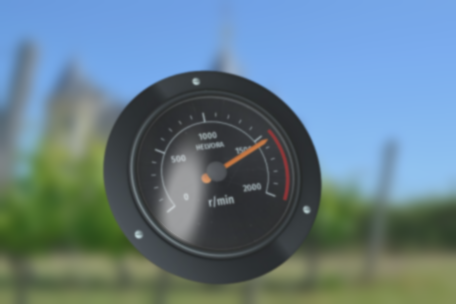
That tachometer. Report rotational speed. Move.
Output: 1550 rpm
